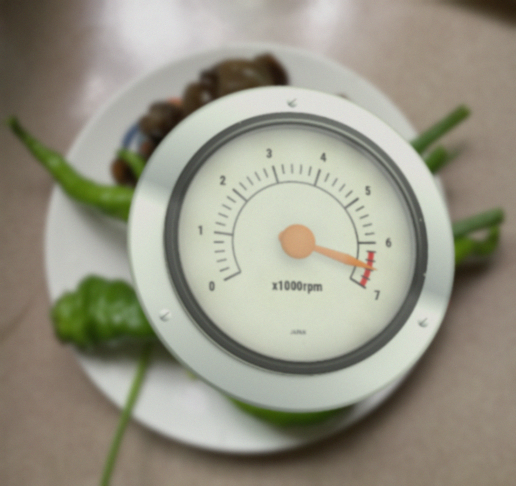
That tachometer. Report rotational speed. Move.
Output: 6600 rpm
